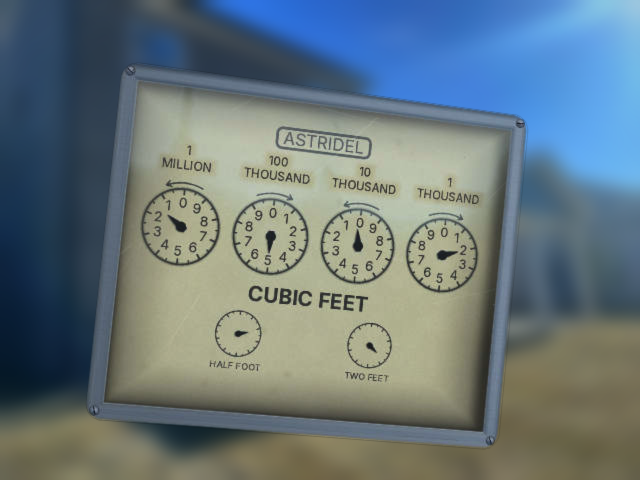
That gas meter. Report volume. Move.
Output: 150200 ft³
